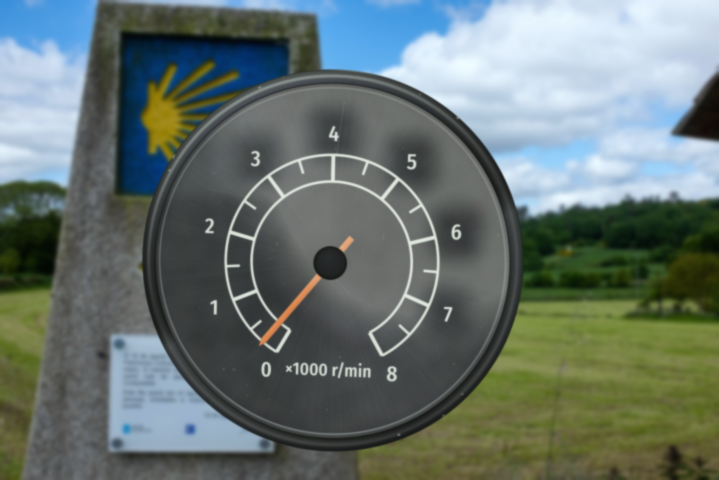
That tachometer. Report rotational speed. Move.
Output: 250 rpm
